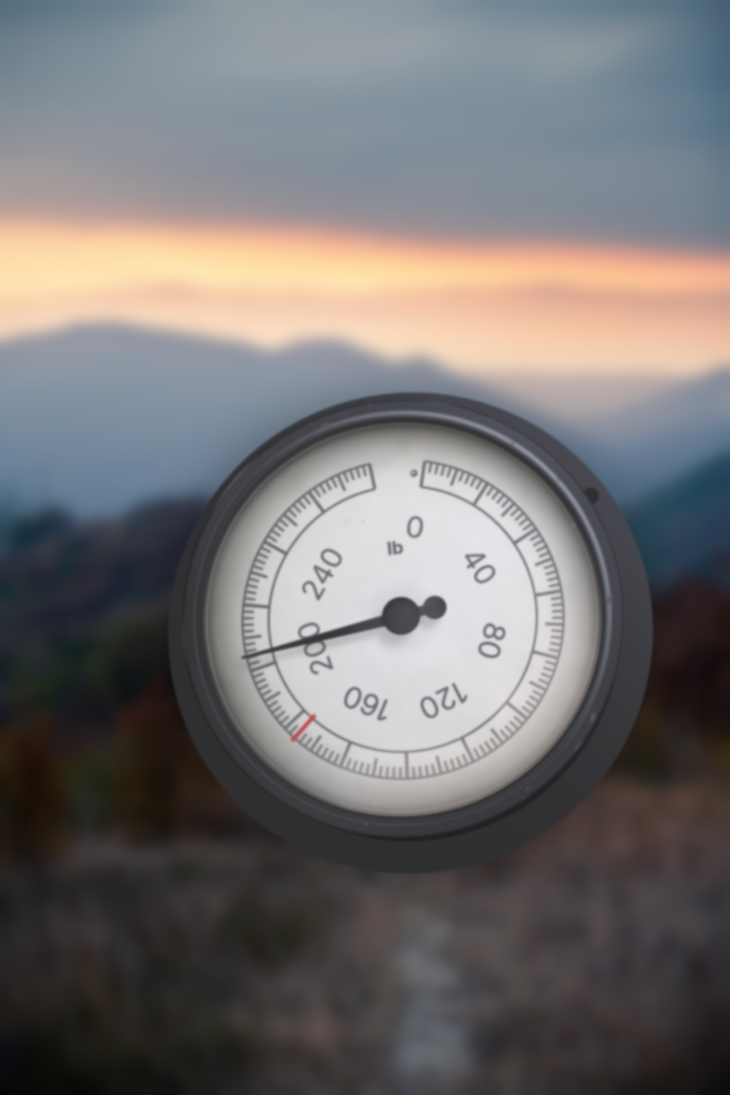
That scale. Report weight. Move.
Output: 204 lb
